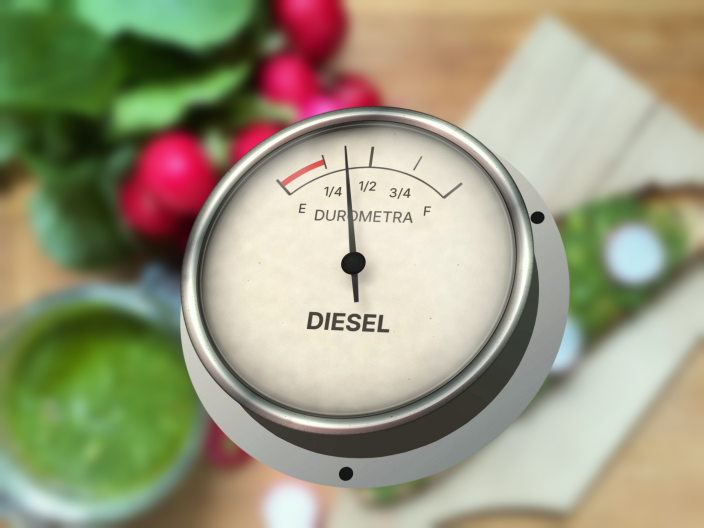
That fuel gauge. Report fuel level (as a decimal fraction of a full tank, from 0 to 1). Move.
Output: 0.375
